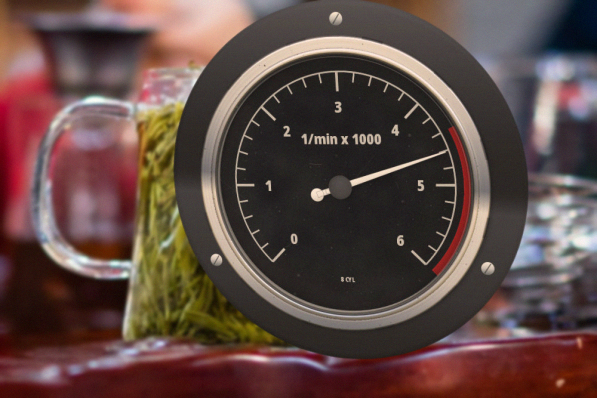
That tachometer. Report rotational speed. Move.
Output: 4600 rpm
